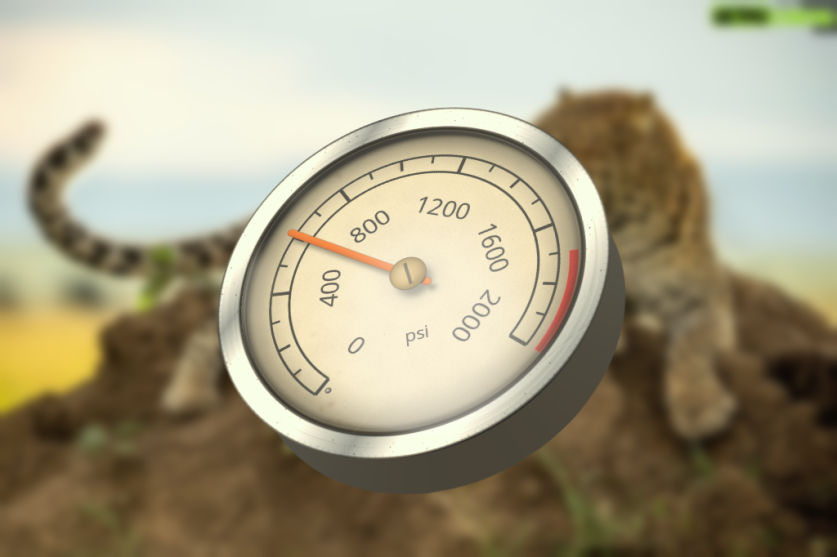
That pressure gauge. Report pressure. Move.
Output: 600 psi
